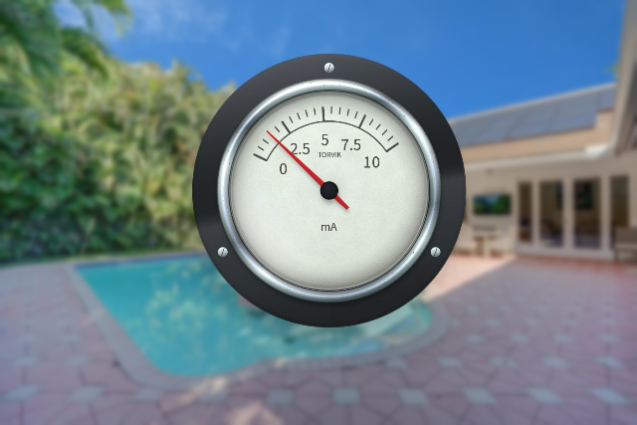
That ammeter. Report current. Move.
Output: 1.5 mA
